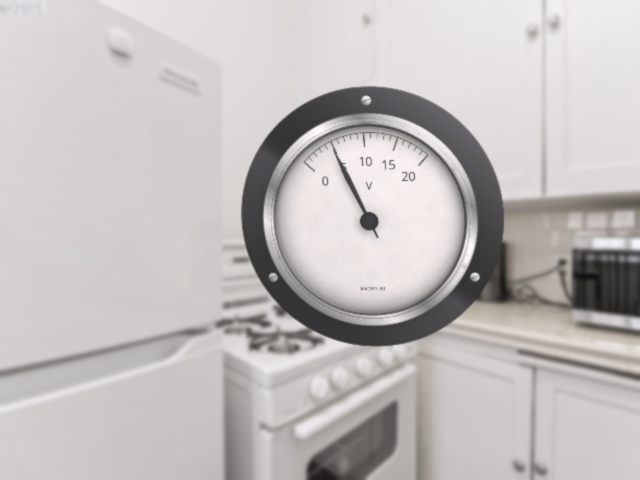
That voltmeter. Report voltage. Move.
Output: 5 V
